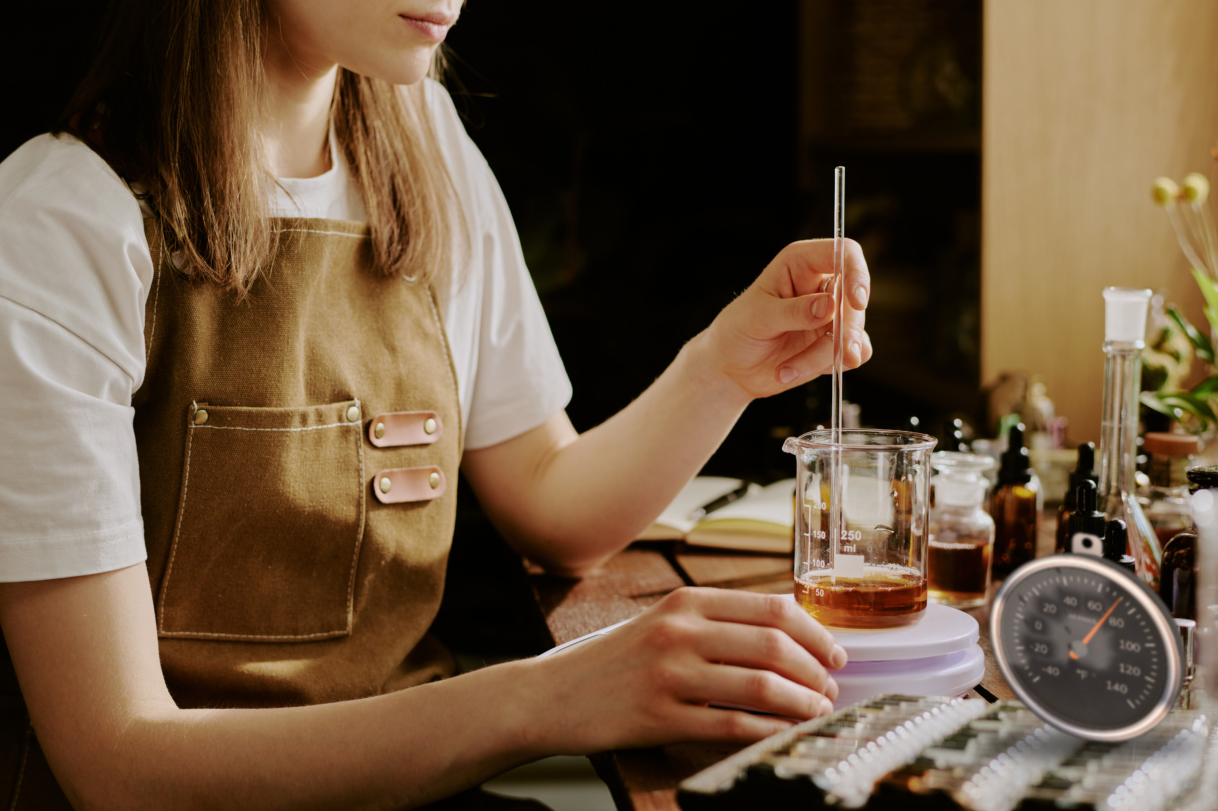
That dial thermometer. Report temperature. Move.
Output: 72 °F
